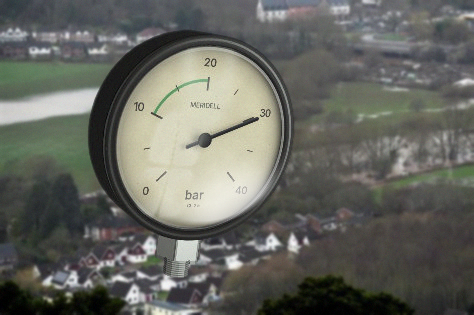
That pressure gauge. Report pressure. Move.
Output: 30 bar
